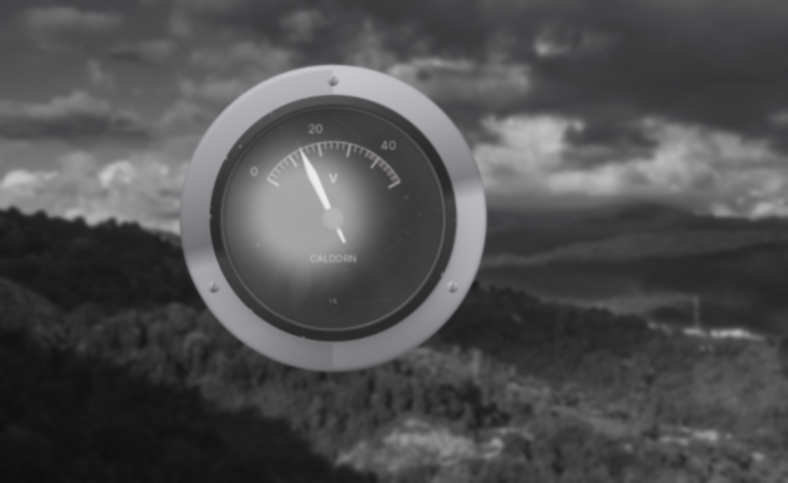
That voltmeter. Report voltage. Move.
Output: 14 V
